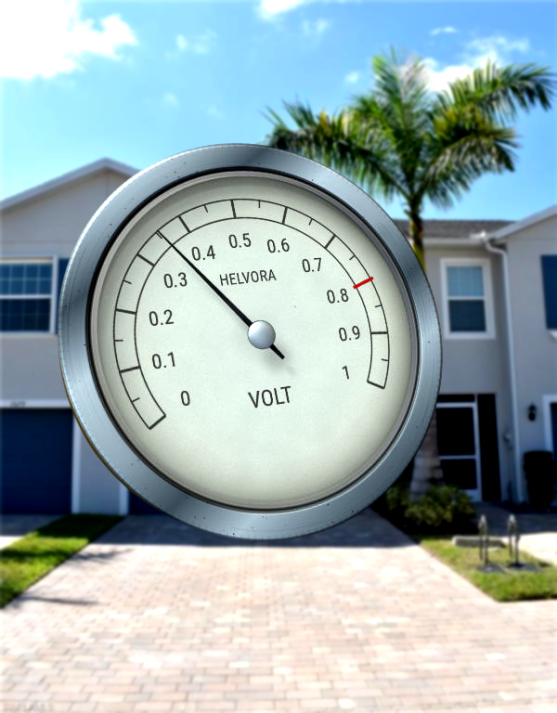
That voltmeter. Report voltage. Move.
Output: 0.35 V
